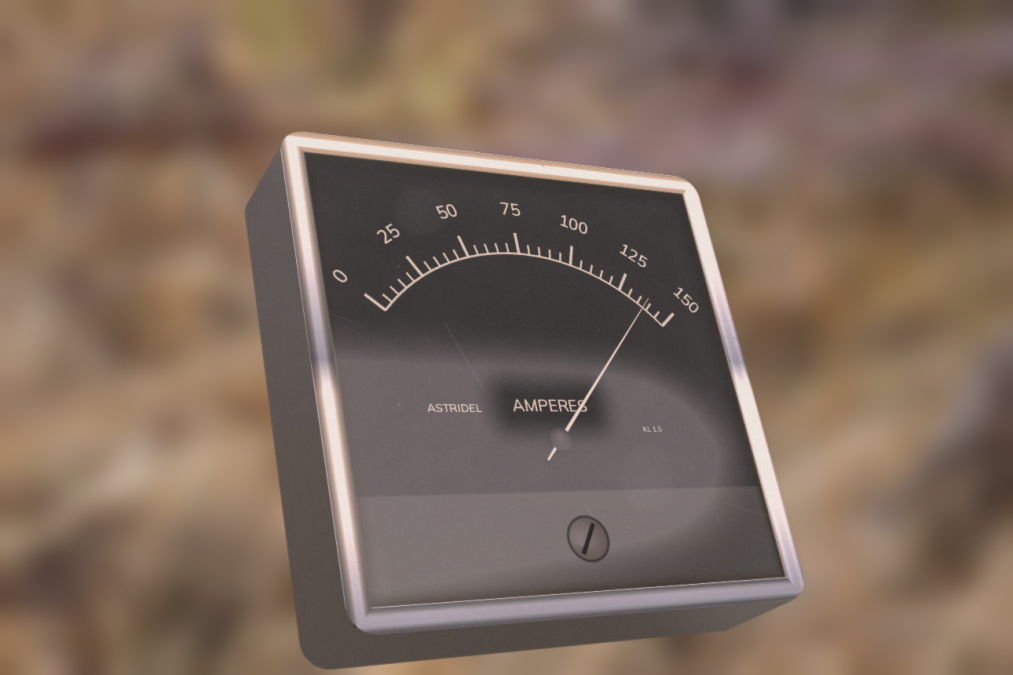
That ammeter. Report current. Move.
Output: 137.5 A
